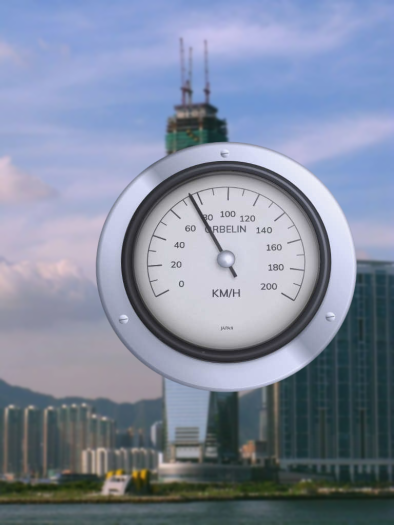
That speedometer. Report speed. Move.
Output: 75 km/h
